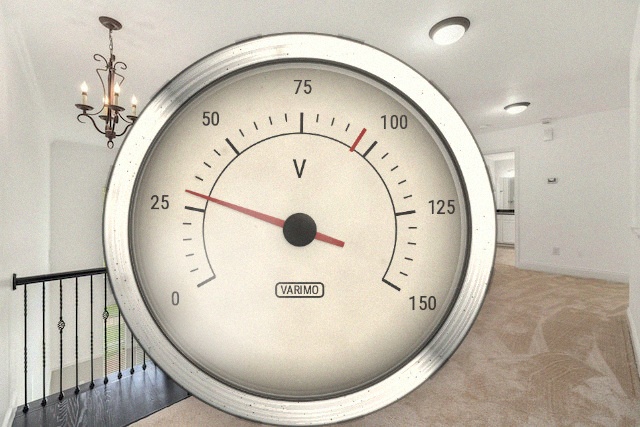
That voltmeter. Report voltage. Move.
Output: 30 V
